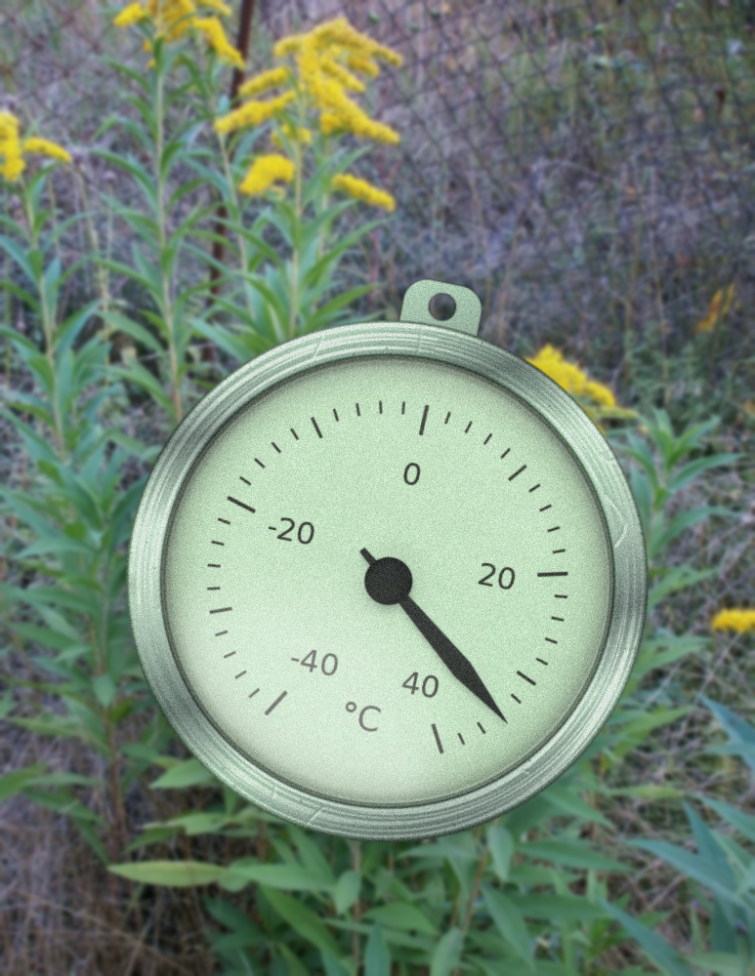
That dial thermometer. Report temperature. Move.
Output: 34 °C
